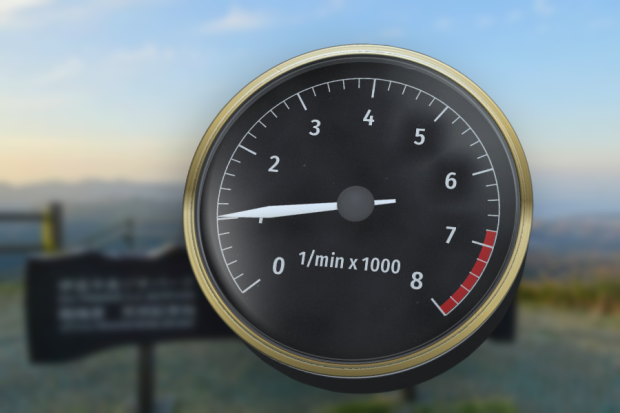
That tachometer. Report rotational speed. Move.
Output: 1000 rpm
